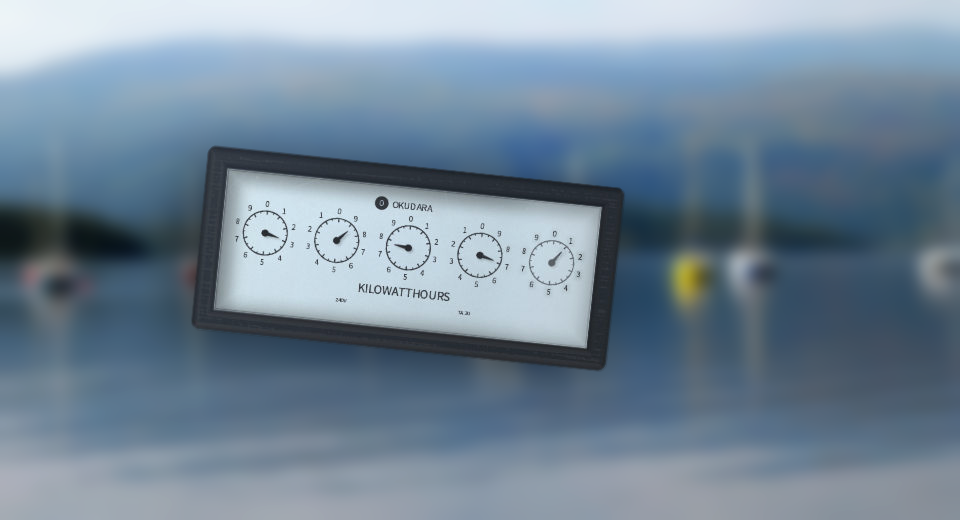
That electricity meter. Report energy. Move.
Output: 28771 kWh
